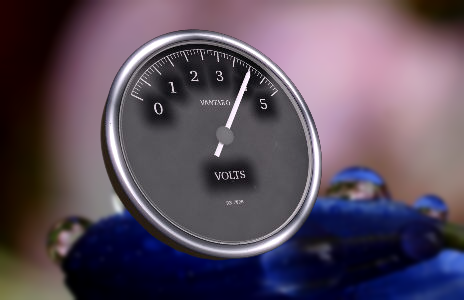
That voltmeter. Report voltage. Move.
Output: 4 V
